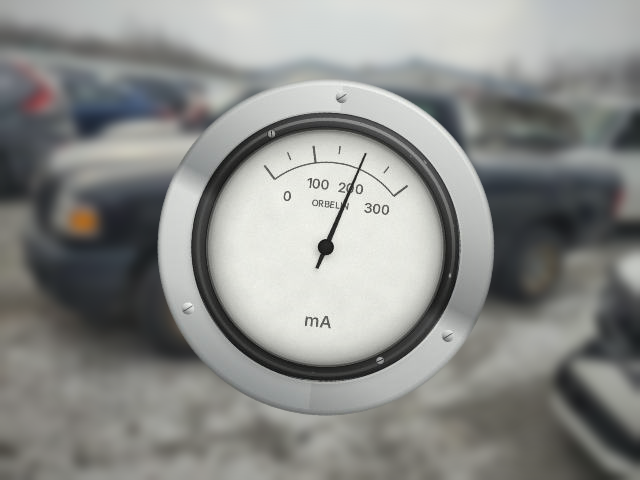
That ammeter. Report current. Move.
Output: 200 mA
